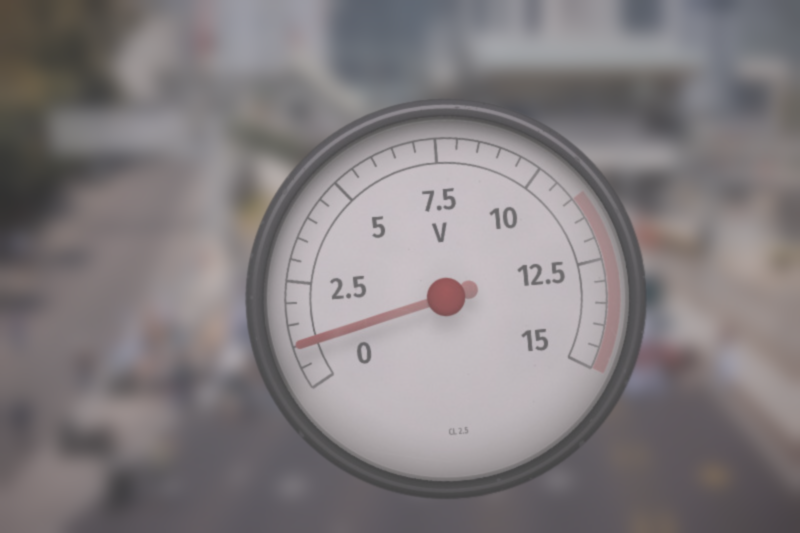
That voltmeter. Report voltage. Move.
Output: 1 V
